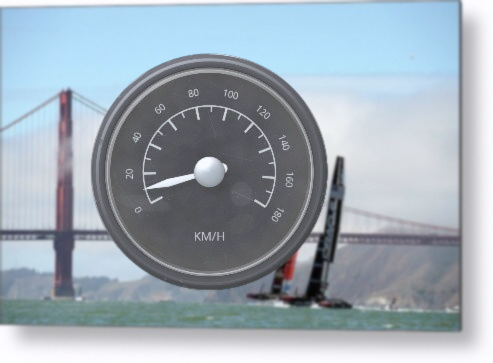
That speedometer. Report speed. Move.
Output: 10 km/h
